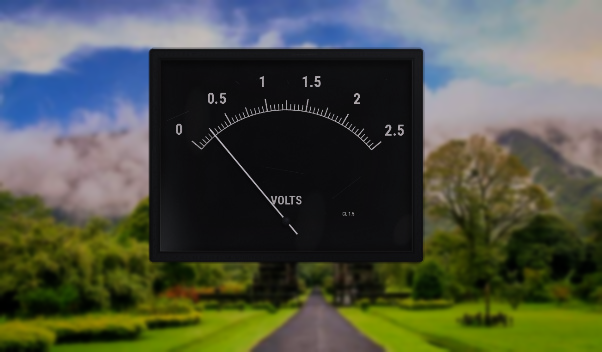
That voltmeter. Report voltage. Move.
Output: 0.25 V
